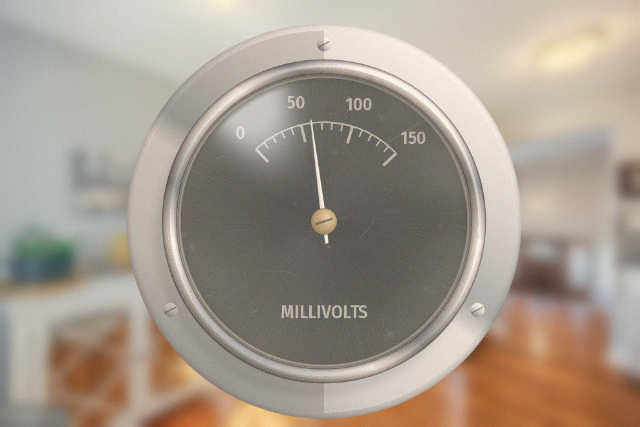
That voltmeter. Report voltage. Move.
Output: 60 mV
